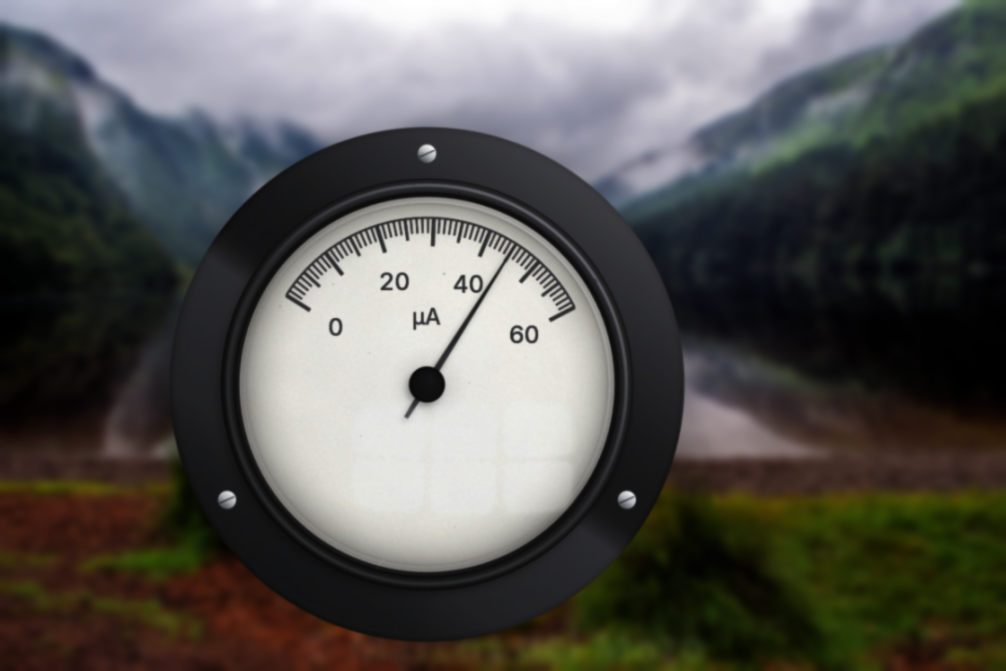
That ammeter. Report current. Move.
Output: 45 µA
